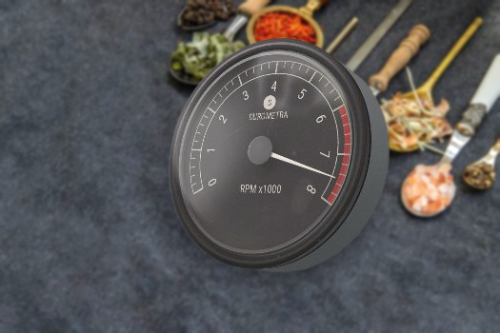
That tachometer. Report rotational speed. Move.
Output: 7500 rpm
